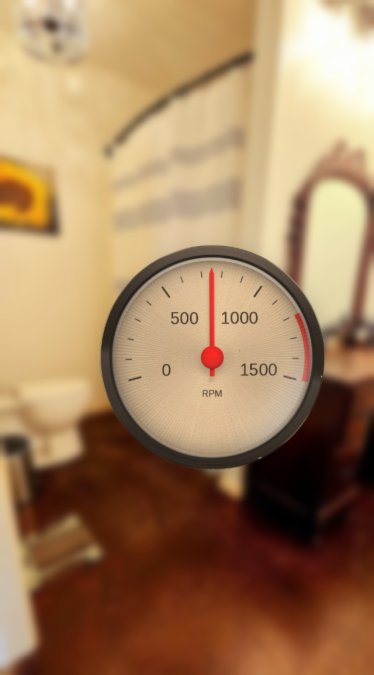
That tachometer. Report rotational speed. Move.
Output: 750 rpm
